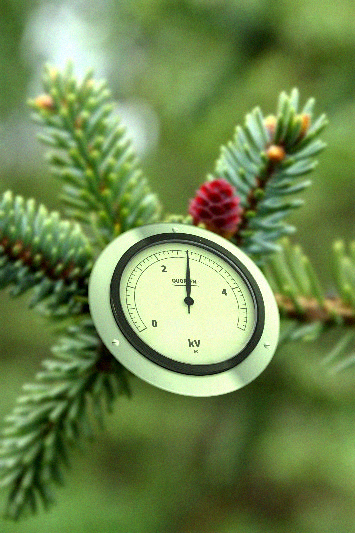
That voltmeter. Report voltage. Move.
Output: 2.7 kV
